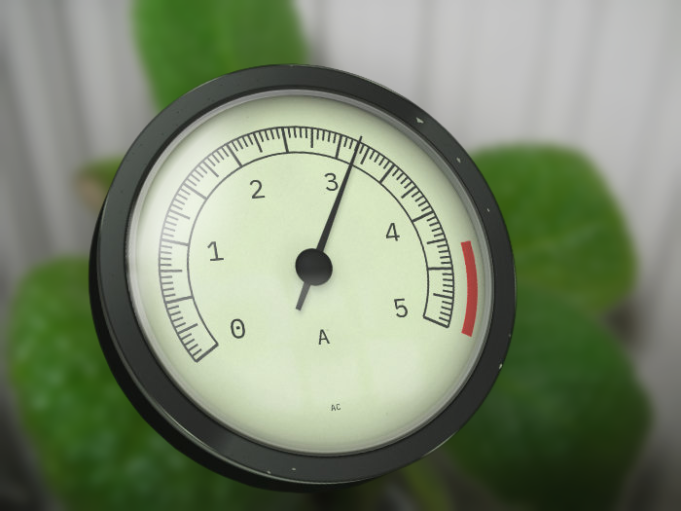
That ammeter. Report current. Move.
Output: 3.15 A
